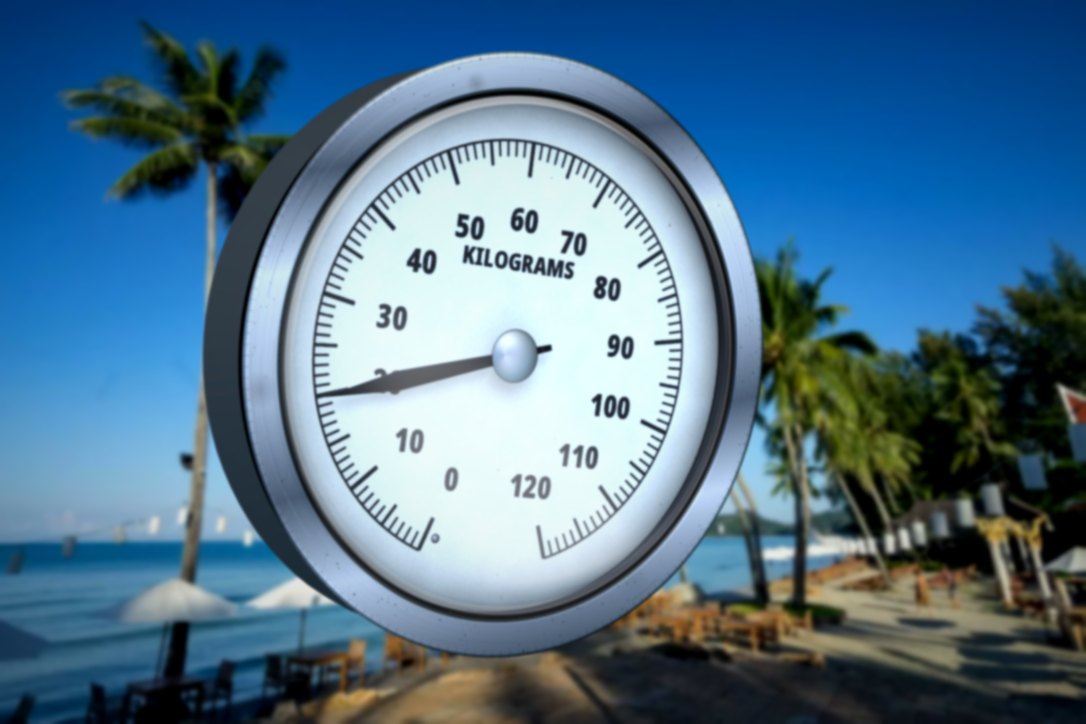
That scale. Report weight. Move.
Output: 20 kg
